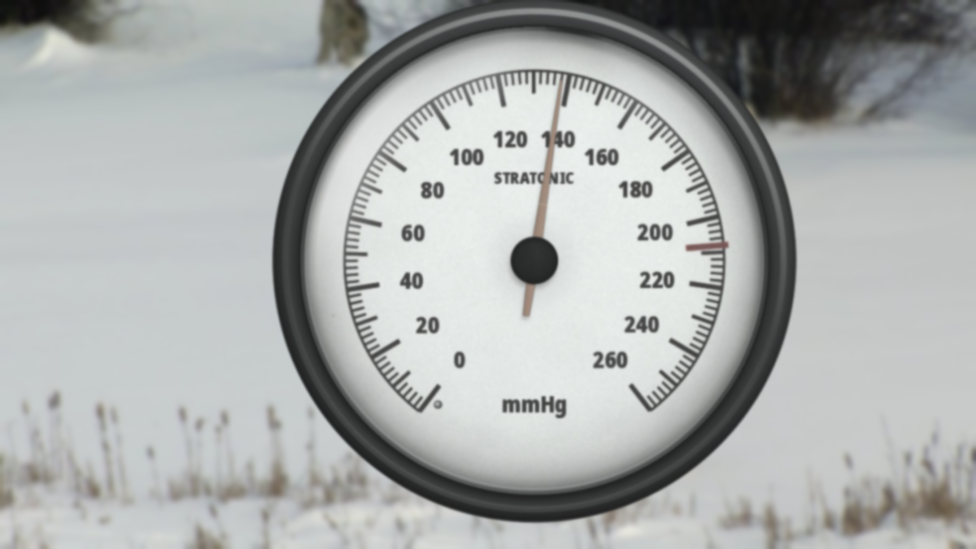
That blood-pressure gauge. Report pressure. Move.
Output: 138 mmHg
